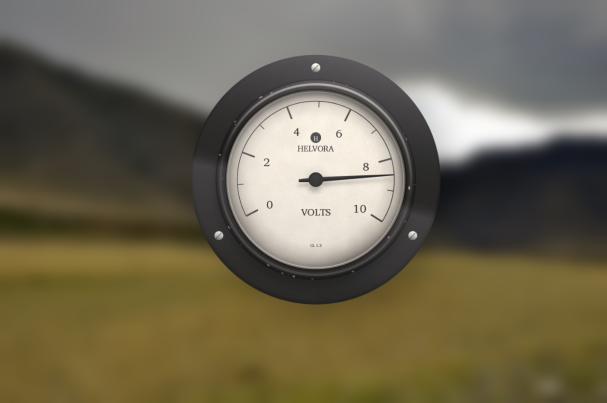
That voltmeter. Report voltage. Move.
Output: 8.5 V
